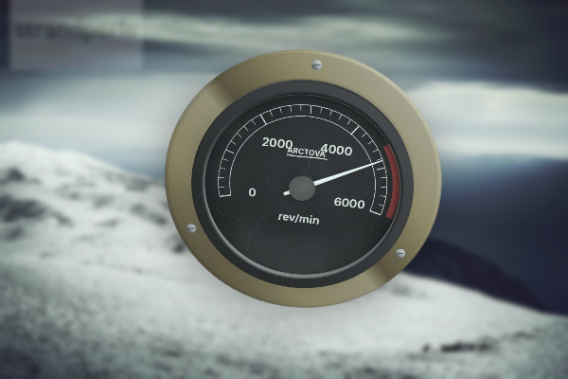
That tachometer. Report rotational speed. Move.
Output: 4800 rpm
